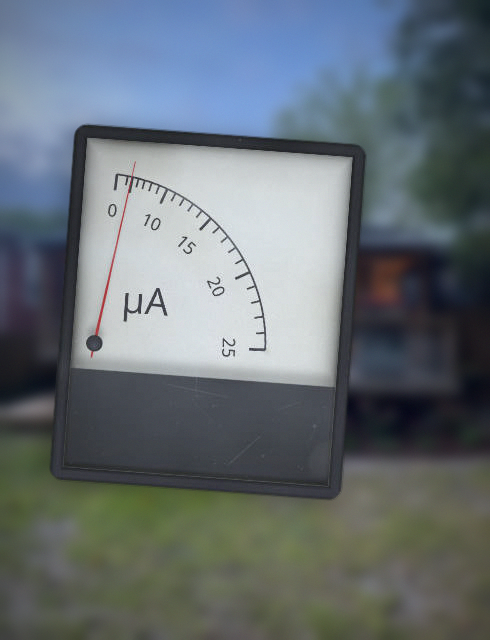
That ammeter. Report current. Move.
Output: 5 µA
